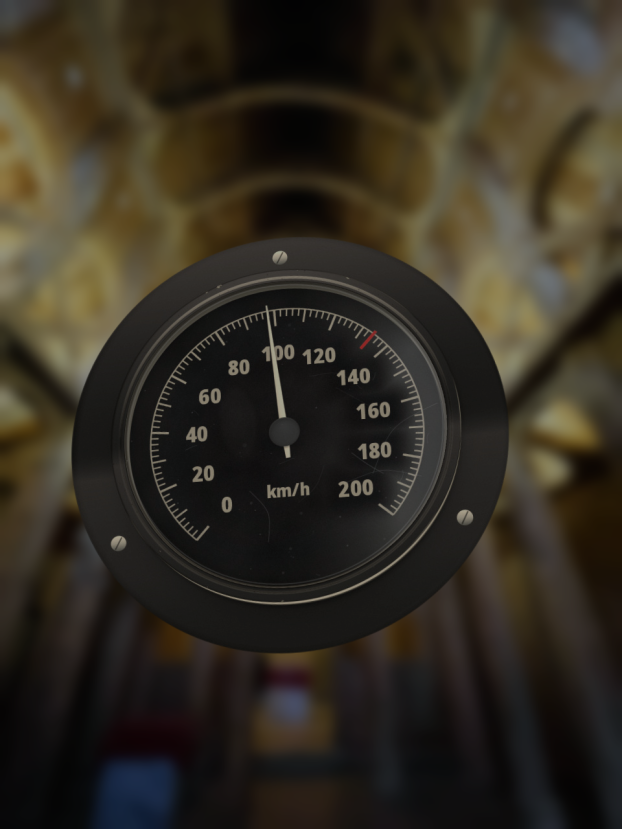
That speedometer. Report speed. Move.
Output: 98 km/h
